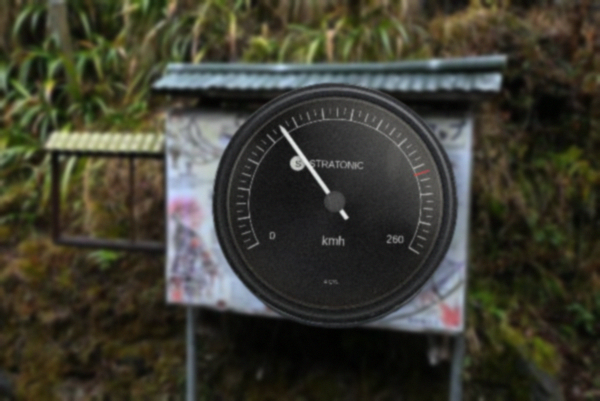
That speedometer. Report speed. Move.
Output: 90 km/h
